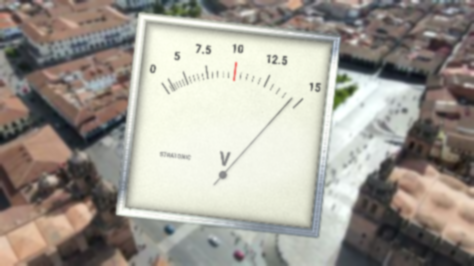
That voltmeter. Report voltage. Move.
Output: 14.5 V
